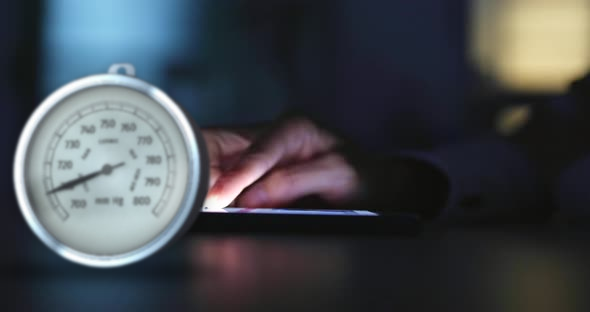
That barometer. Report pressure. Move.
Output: 710 mmHg
